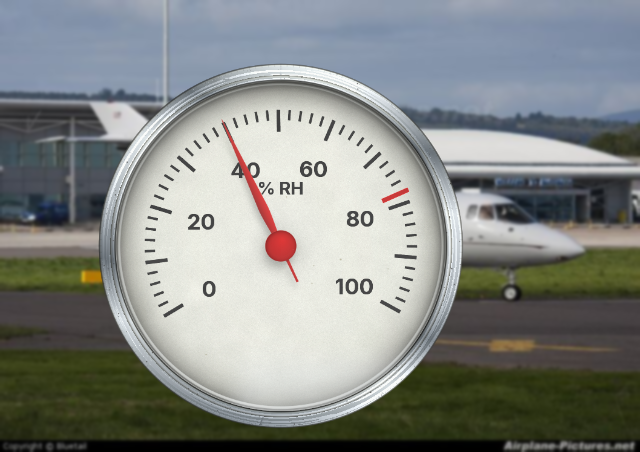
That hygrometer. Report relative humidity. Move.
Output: 40 %
